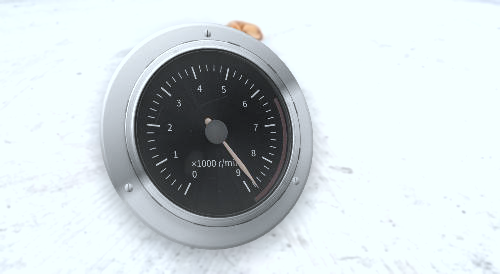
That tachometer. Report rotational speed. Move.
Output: 8800 rpm
